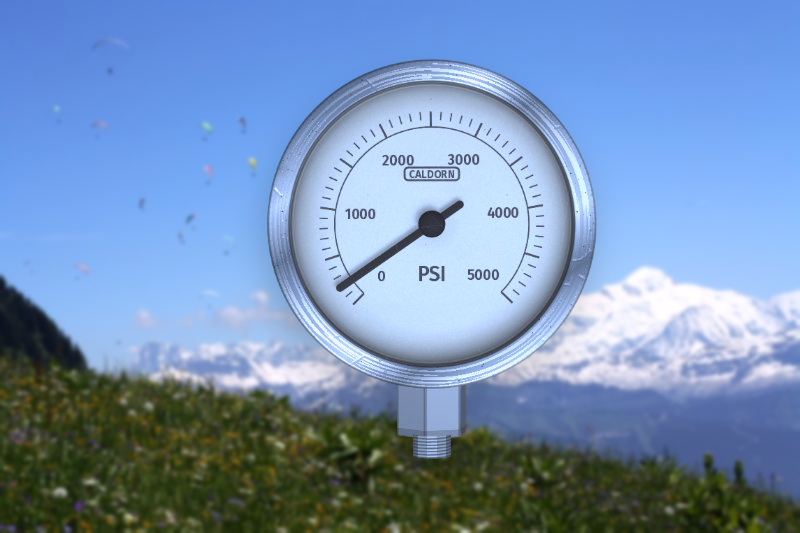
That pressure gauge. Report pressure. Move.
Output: 200 psi
